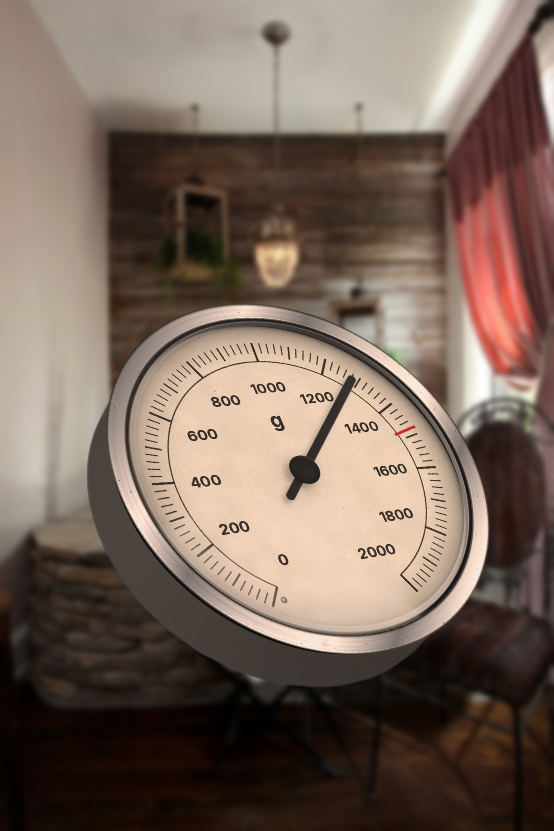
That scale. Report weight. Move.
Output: 1280 g
